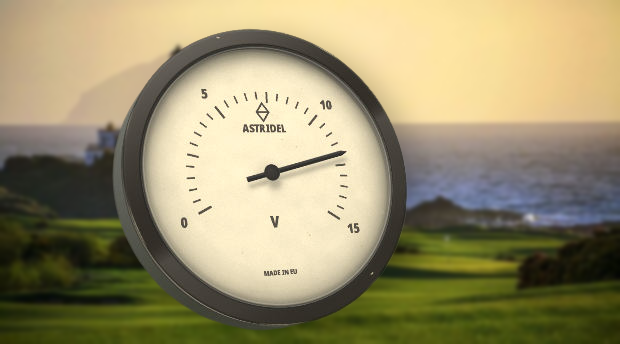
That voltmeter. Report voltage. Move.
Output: 12 V
